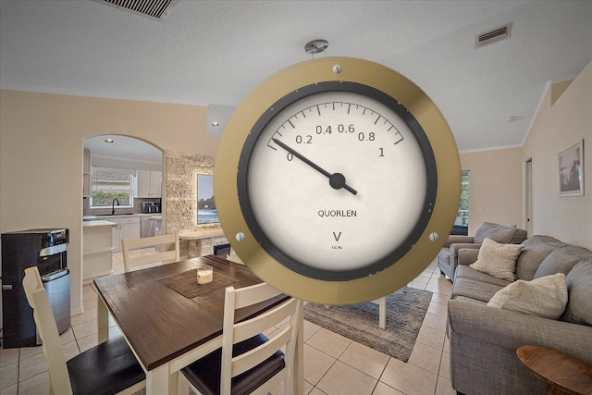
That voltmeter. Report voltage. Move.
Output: 0.05 V
